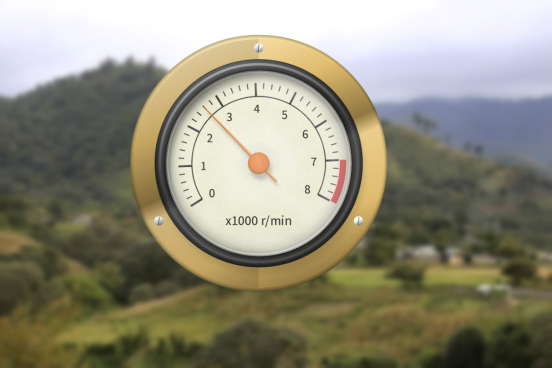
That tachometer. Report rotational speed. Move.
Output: 2600 rpm
